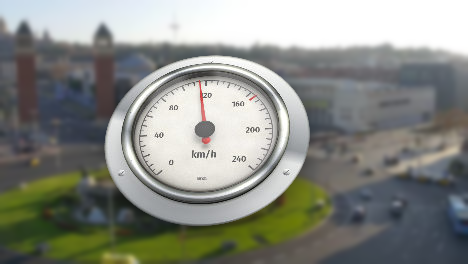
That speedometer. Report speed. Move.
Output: 115 km/h
